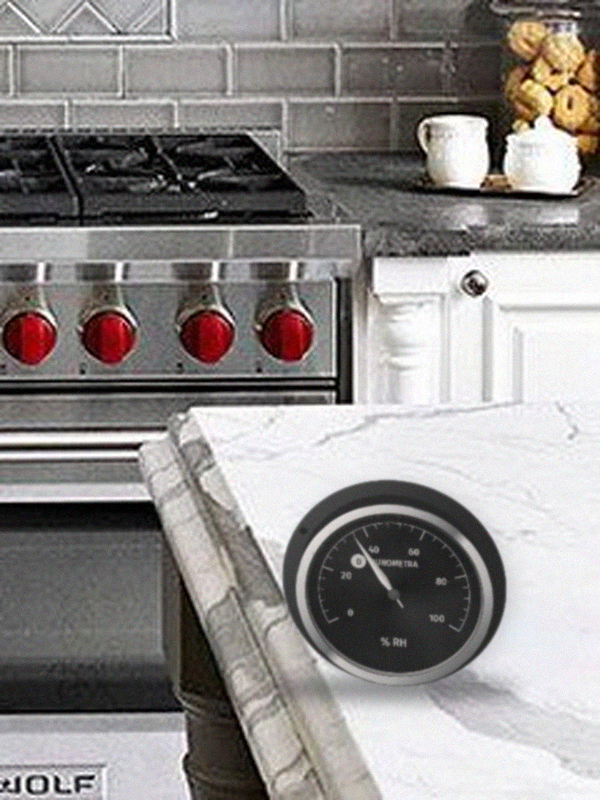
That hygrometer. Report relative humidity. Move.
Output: 36 %
